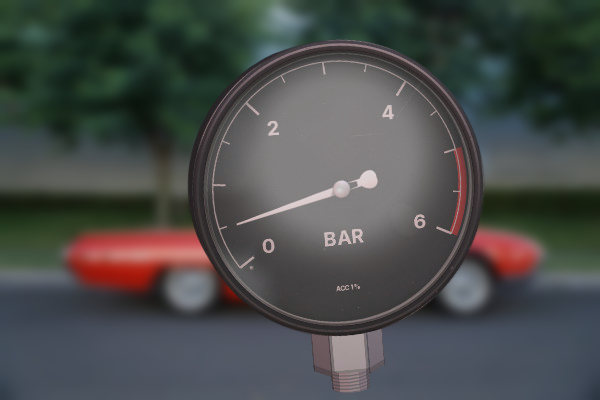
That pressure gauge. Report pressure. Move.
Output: 0.5 bar
